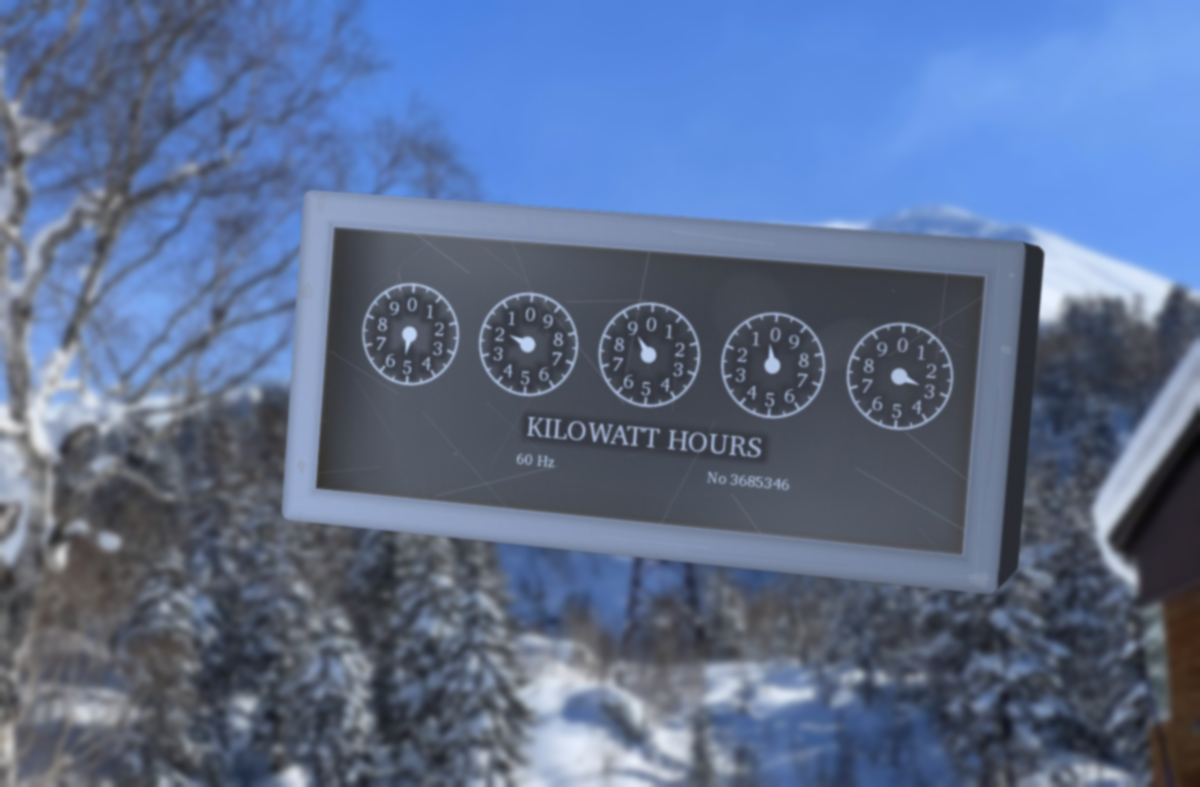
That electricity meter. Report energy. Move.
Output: 51903 kWh
